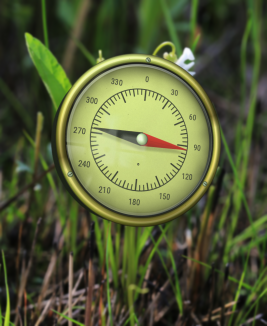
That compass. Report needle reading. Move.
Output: 95 °
